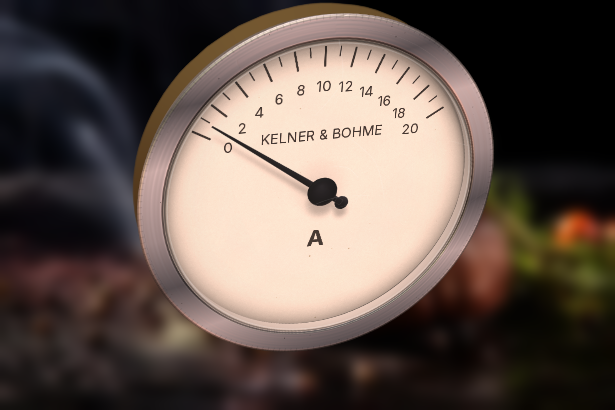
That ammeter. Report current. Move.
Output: 1 A
